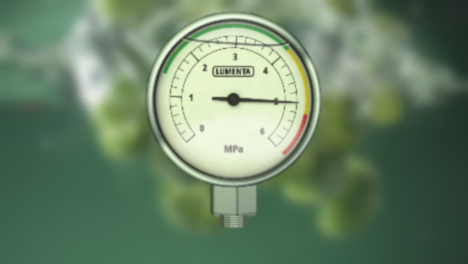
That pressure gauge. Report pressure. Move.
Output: 5 MPa
